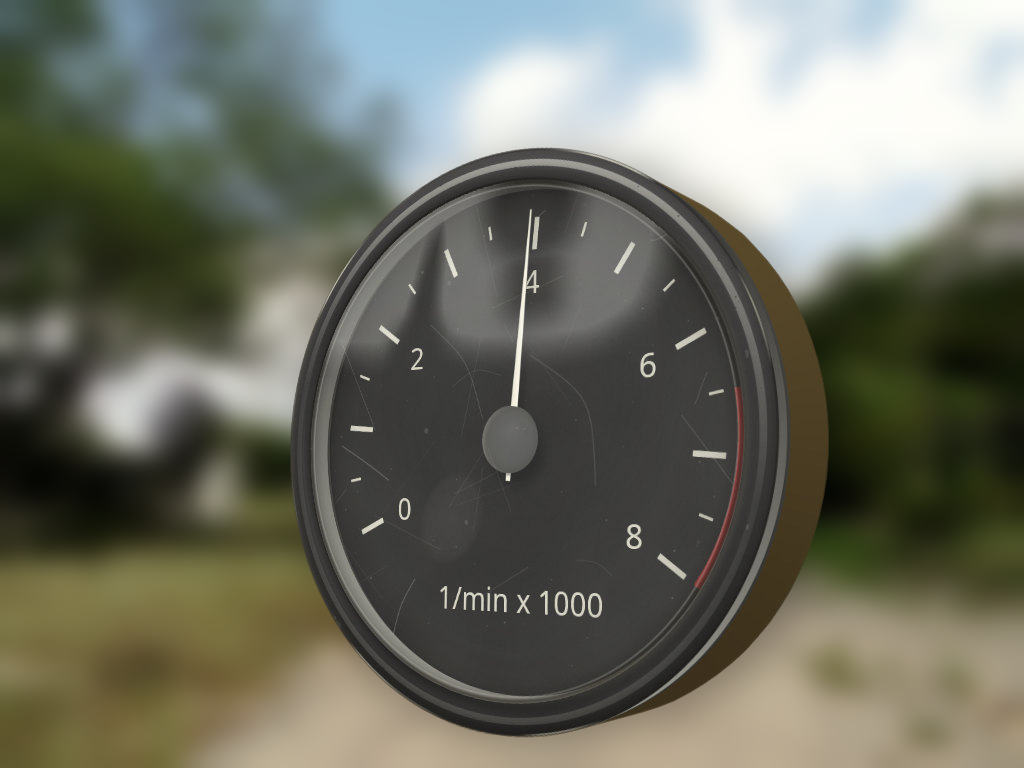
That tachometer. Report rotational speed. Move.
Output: 4000 rpm
